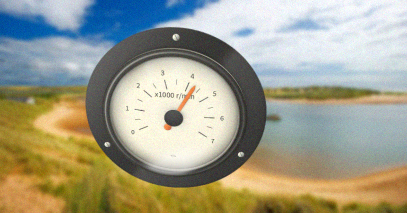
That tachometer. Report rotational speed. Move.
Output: 4250 rpm
